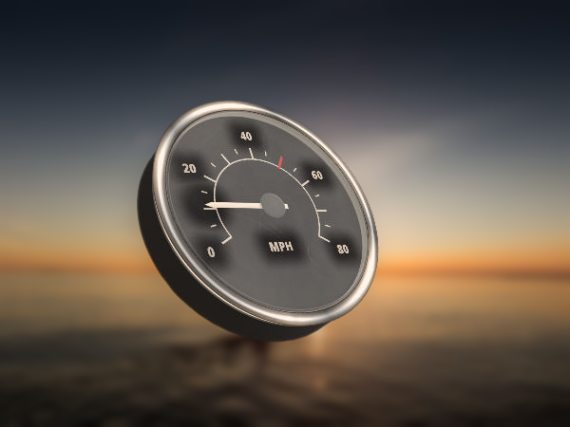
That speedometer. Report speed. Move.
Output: 10 mph
